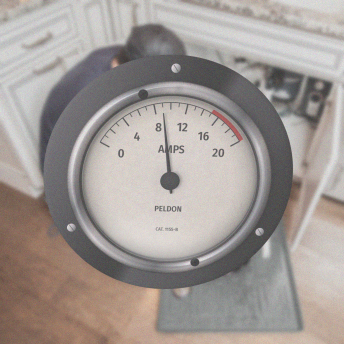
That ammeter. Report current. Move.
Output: 9 A
